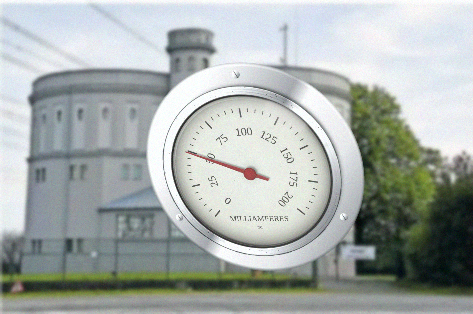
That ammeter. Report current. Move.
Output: 50 mA
